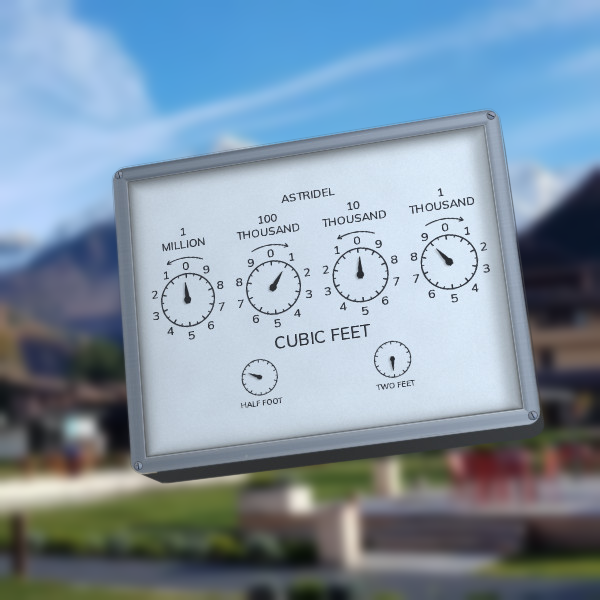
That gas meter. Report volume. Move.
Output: 9900 ft³
